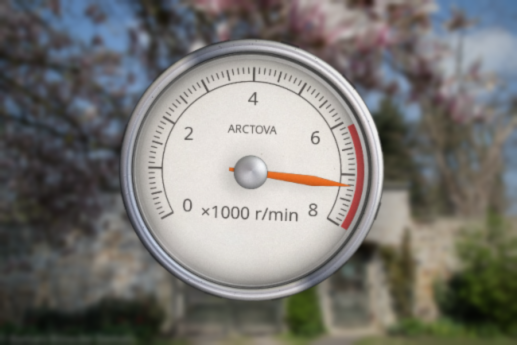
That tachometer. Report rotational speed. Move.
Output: 7200 rpm
